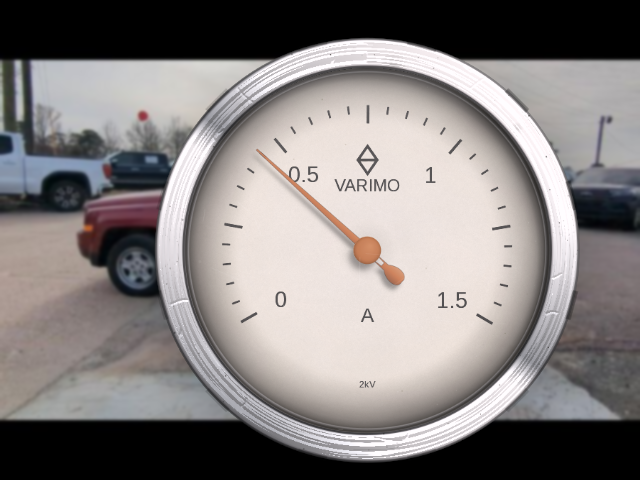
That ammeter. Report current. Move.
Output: 0.45 A
